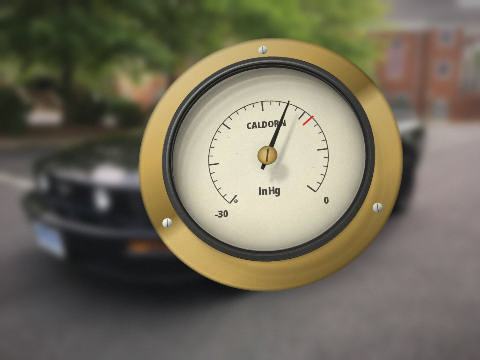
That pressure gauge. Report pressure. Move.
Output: -12 inHg
